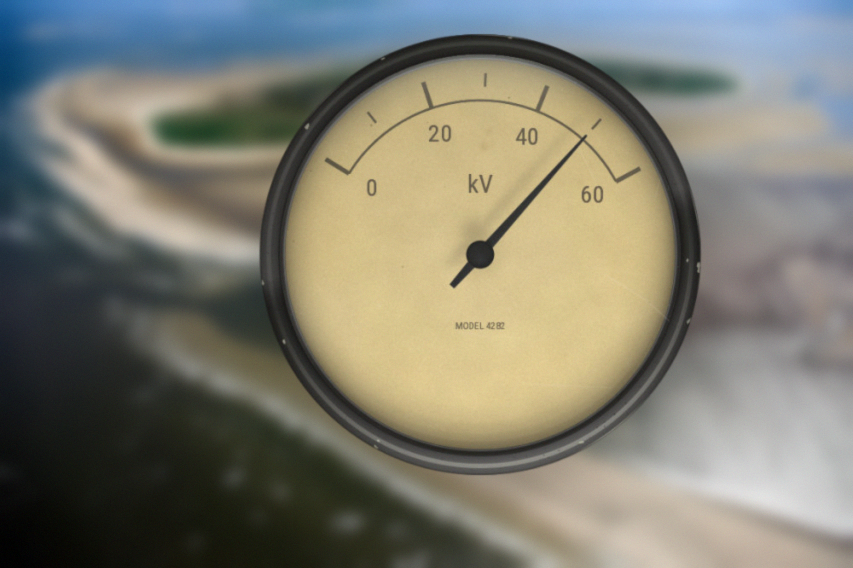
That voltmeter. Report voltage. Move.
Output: 50 kV
